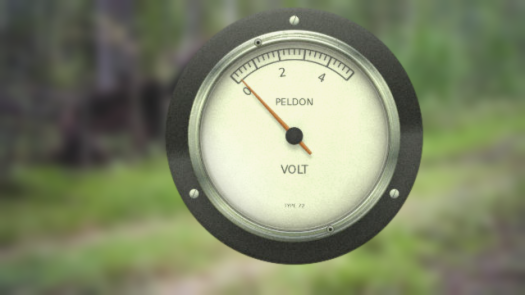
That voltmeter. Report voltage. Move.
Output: 0.2 V
